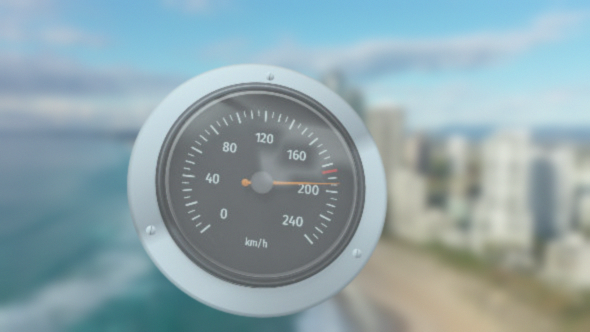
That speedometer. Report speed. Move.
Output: 195 km/h
